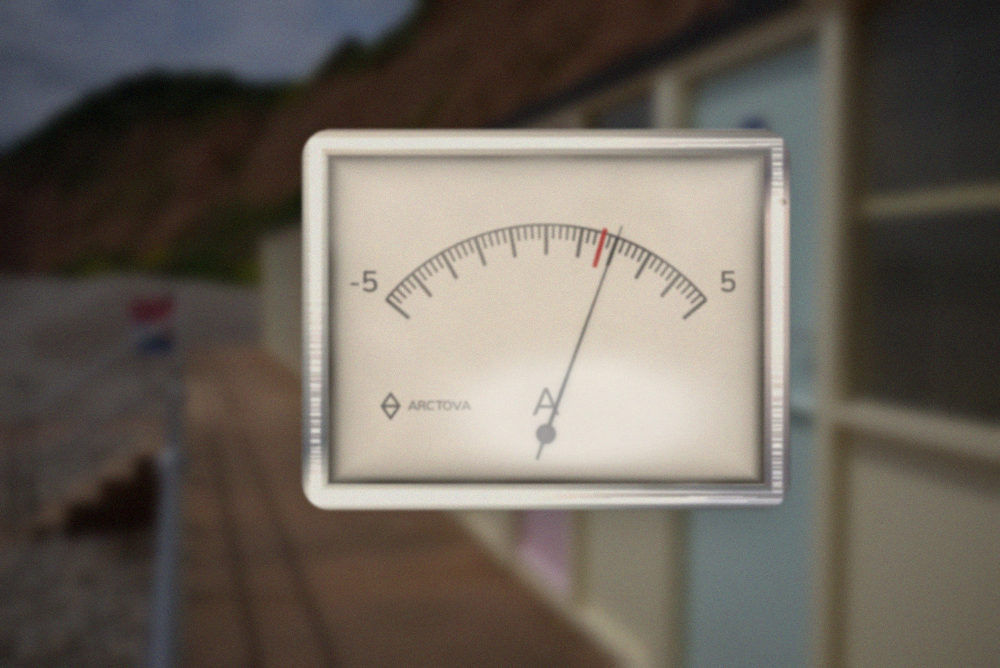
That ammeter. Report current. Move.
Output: 2 A
